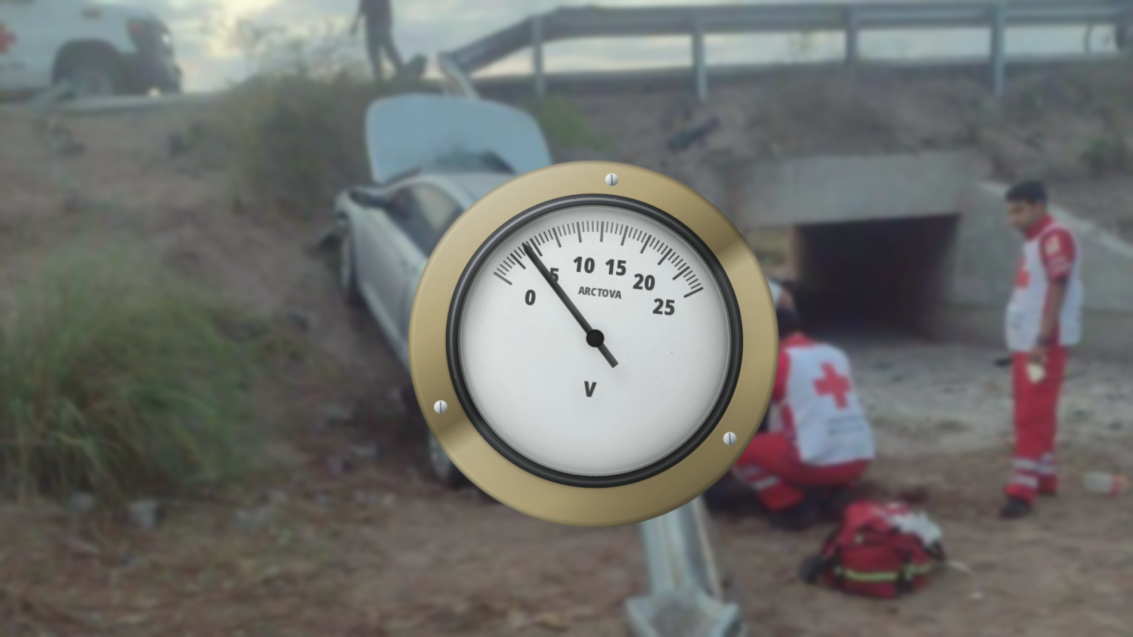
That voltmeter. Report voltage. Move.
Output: 4 V
